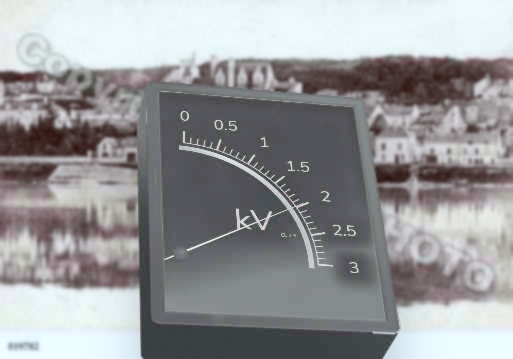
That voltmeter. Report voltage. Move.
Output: 2 kV
